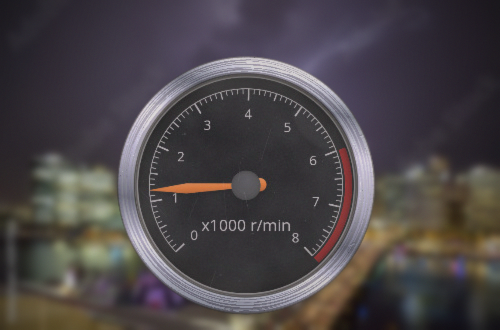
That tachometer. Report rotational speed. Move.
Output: 1200 rpm
